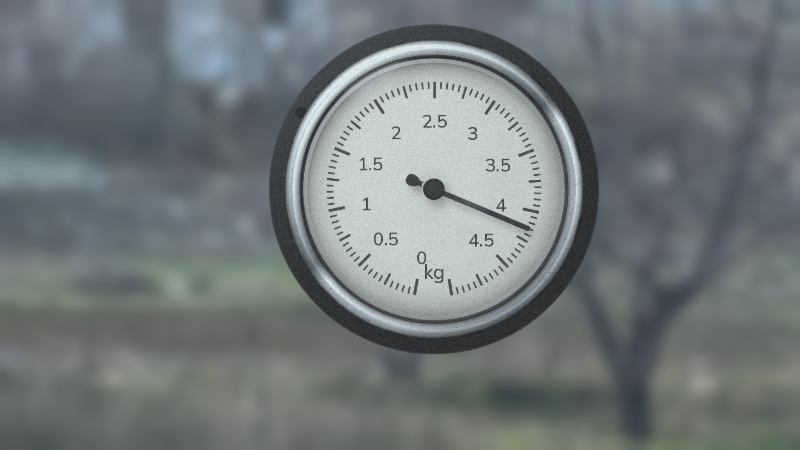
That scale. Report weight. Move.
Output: 4.15 kg
